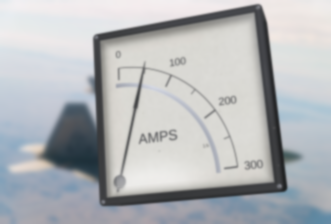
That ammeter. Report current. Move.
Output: 50 A
